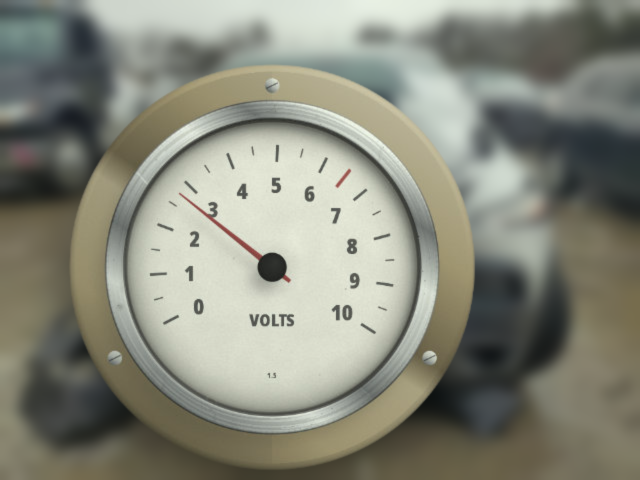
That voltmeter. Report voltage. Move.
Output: 2.75 V
